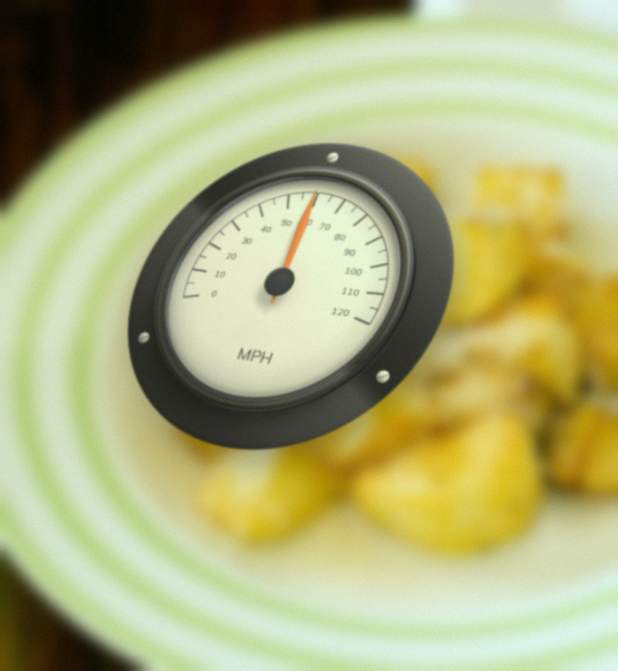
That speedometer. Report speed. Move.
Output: 60 mph
